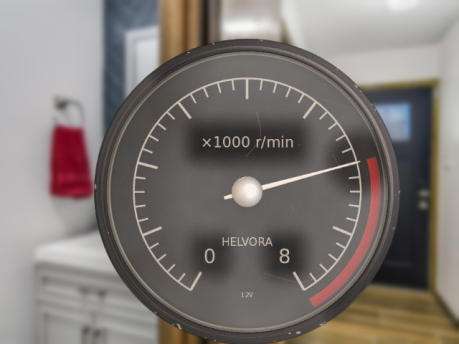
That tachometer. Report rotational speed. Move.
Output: 6000 rpm
